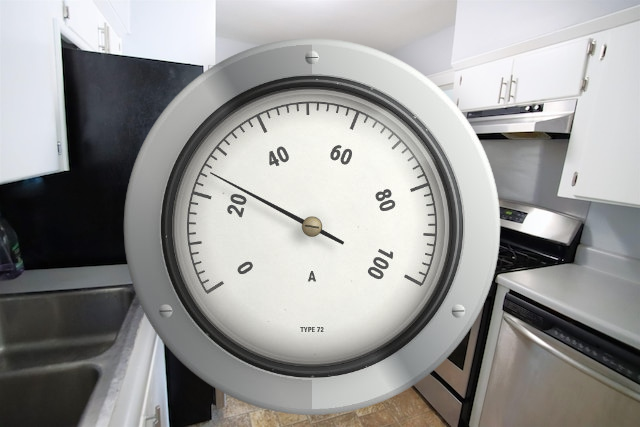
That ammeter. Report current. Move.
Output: 25 A
